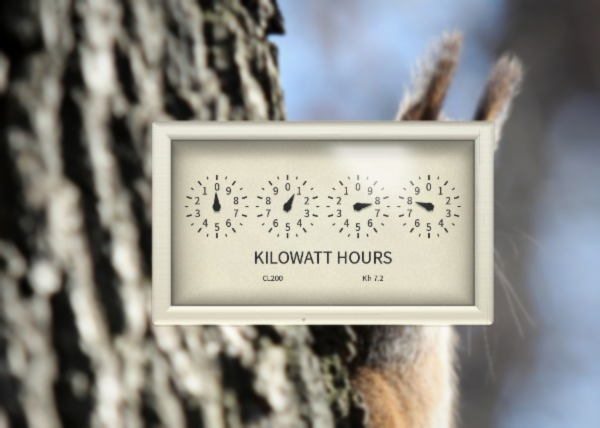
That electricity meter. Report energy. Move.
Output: 78 kWh
